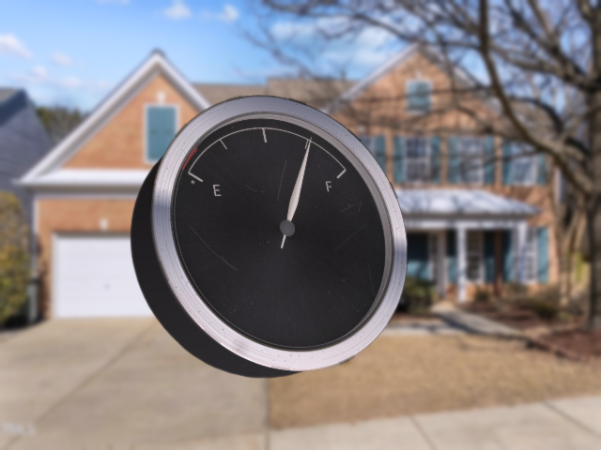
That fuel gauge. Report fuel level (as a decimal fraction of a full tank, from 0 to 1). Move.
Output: 0.75
